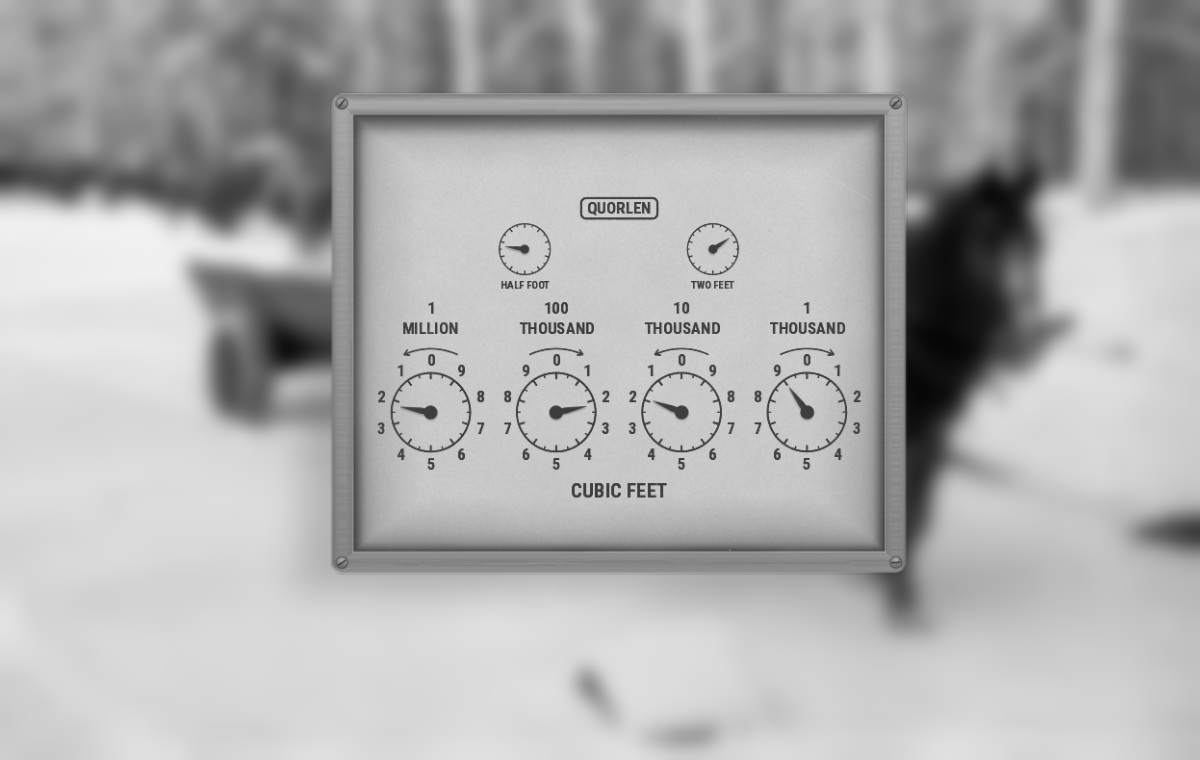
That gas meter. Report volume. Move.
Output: 221900 ft³
